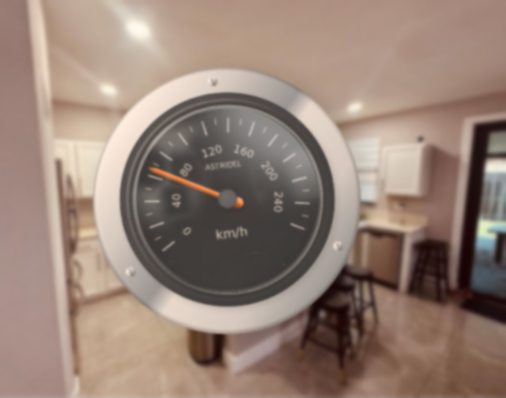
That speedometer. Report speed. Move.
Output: 65 km/h
